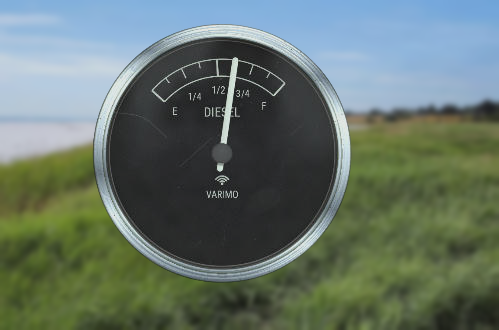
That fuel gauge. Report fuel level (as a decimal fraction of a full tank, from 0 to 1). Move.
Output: 0.625
